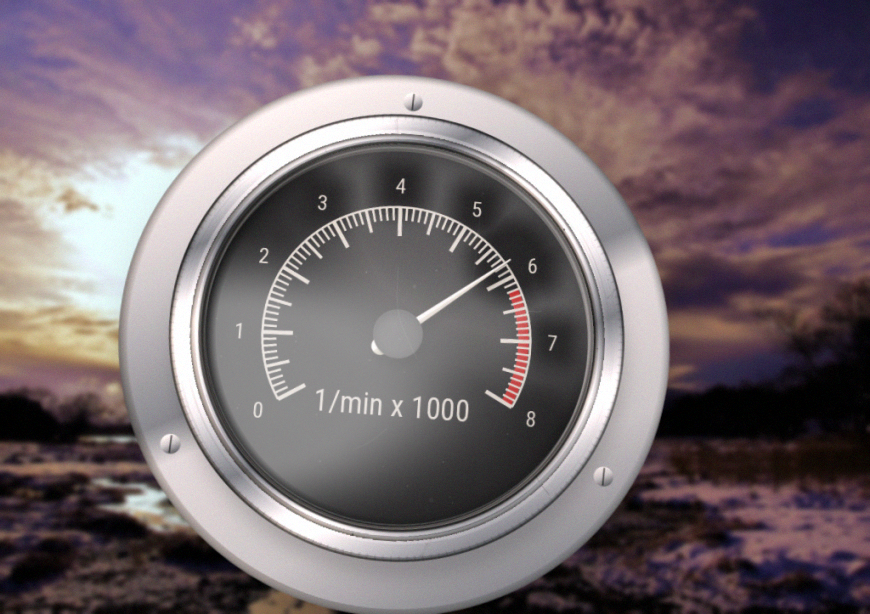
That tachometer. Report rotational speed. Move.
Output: 5800 rpm
